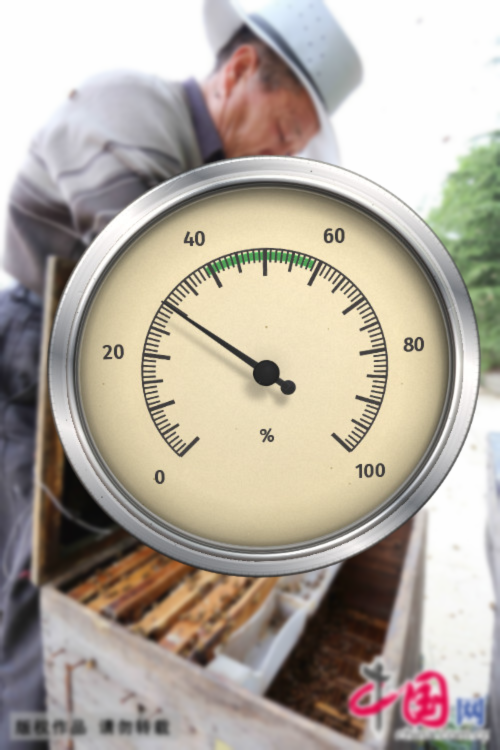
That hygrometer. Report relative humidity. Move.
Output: 30 %
